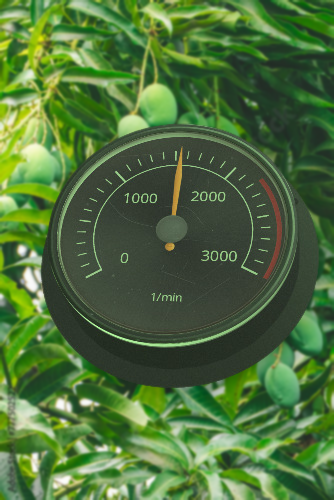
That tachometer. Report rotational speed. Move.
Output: 1550 rpm
